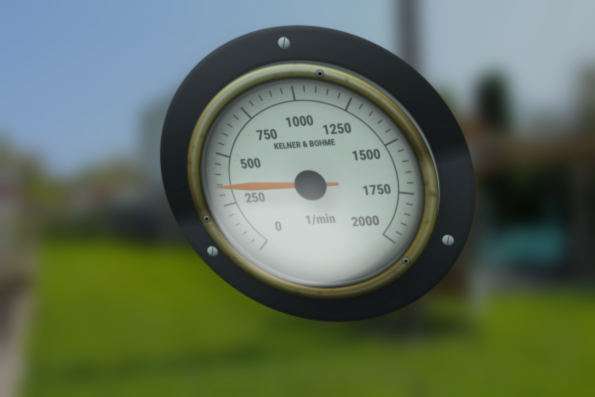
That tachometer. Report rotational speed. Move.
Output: 350 rpm
